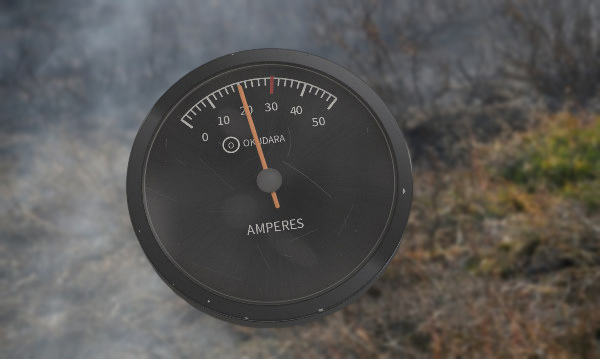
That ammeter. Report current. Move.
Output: 20 A
